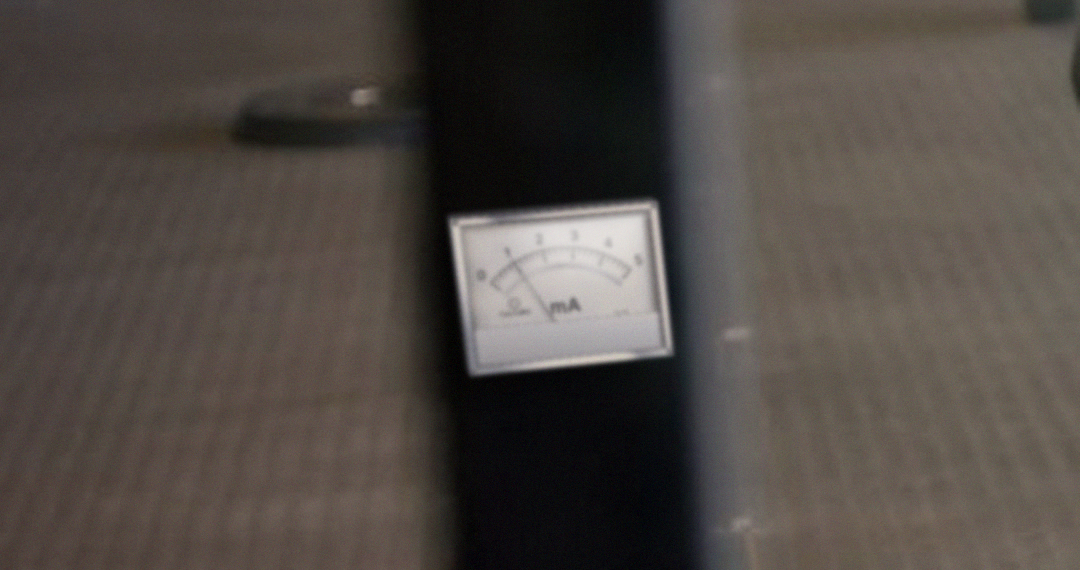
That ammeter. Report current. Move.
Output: 1 mA
